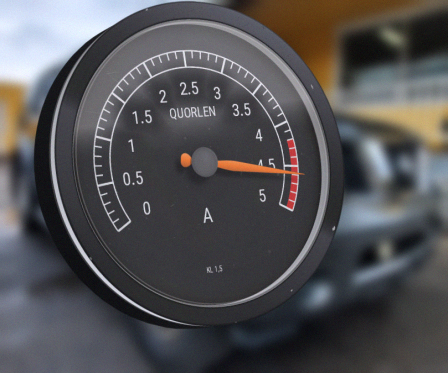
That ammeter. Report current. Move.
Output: 4.6 A
